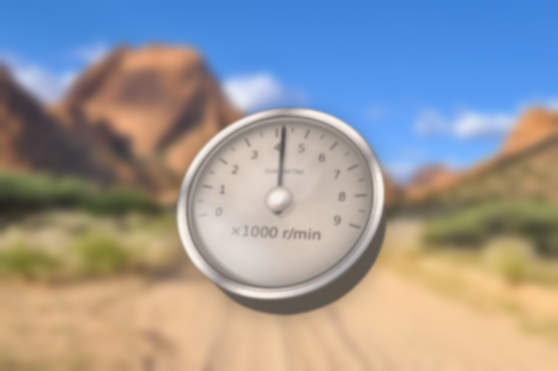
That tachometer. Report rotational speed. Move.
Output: 4250 rpm
